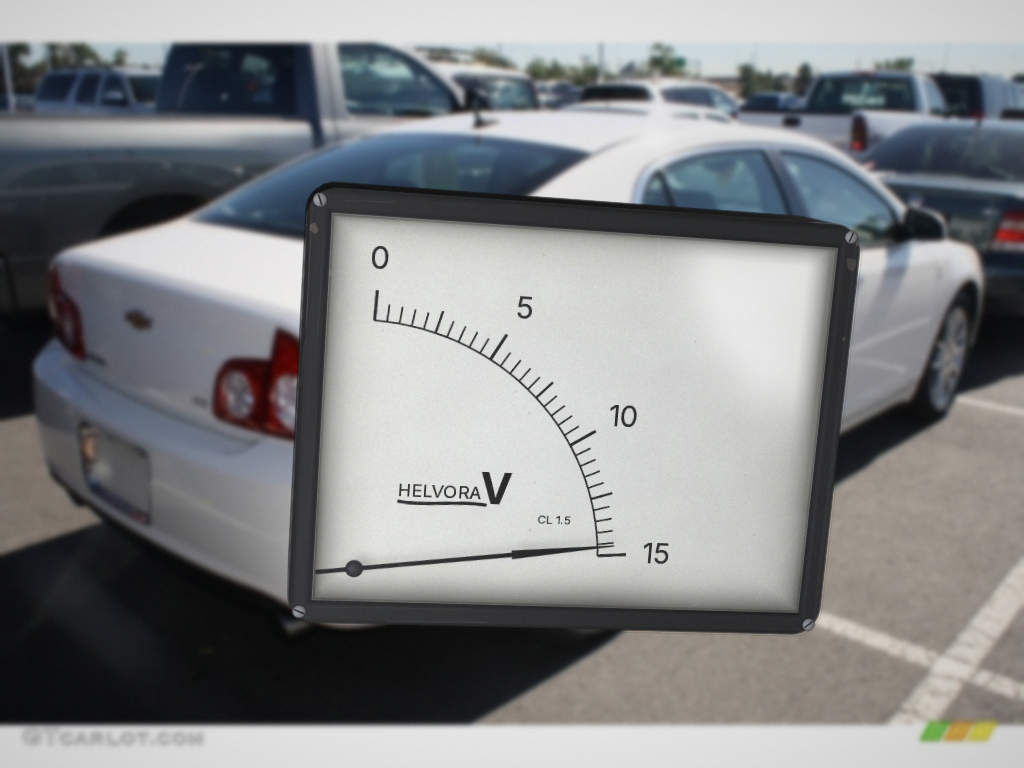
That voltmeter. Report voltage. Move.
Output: 14.5 V
